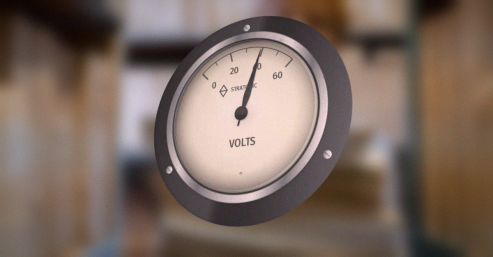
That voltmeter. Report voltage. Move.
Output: 40 V
